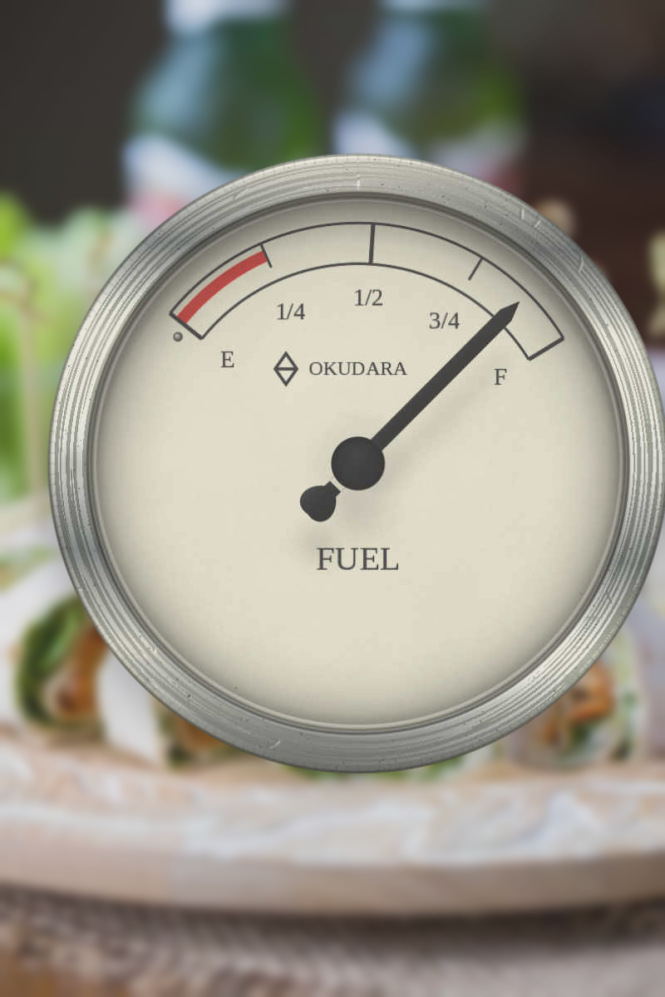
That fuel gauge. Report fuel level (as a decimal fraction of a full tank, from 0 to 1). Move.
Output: 0.875
